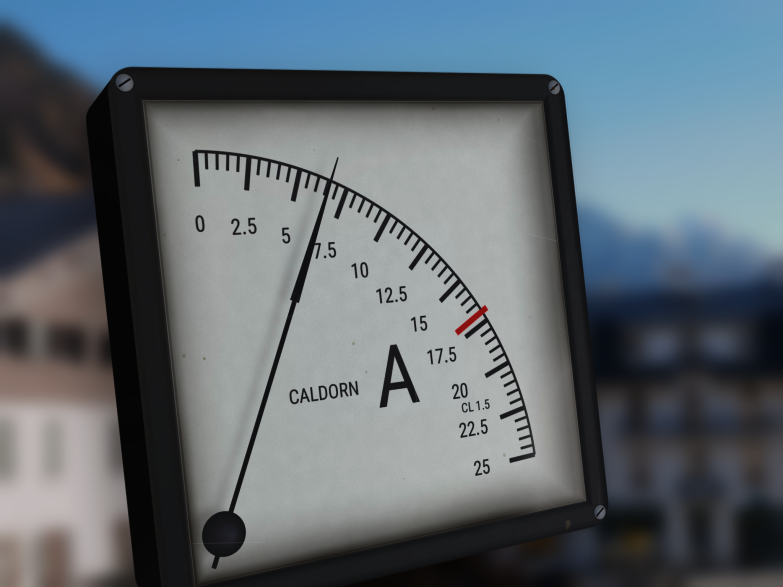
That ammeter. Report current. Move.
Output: 6.5 A
